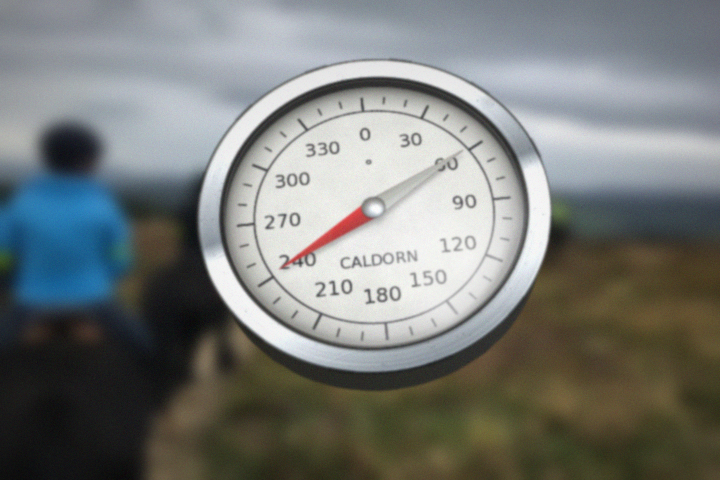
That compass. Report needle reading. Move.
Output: 240 °
